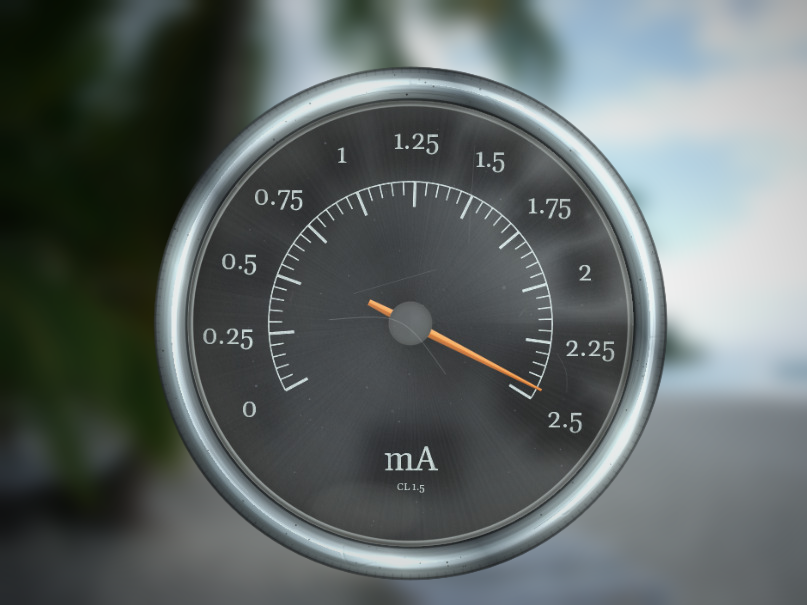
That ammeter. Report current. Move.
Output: 2.45 mA
